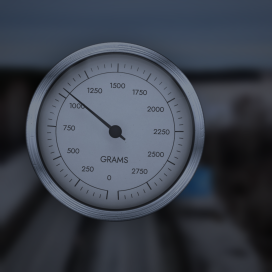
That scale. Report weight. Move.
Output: 1050 g
